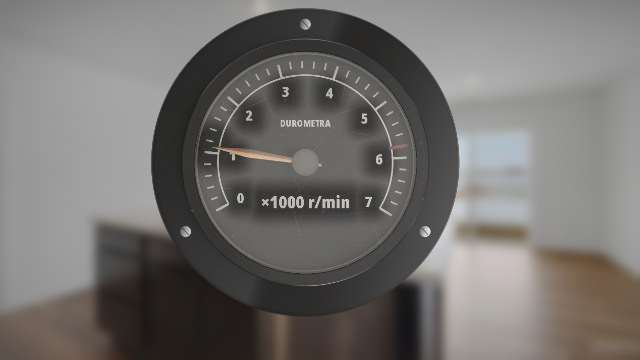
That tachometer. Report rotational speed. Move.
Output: 1100 rpm
